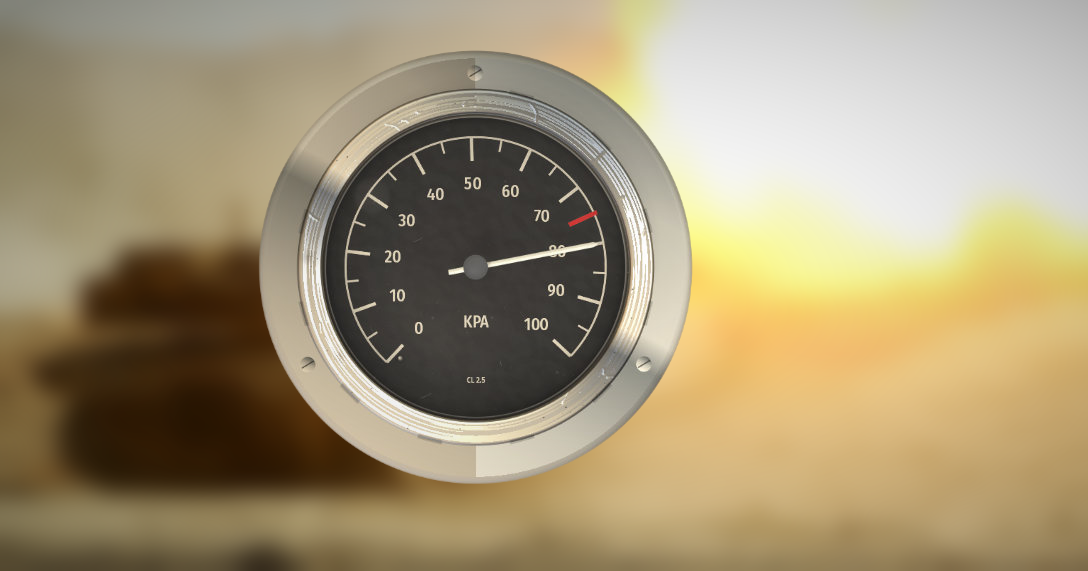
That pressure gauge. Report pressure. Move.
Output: 80 kPa
